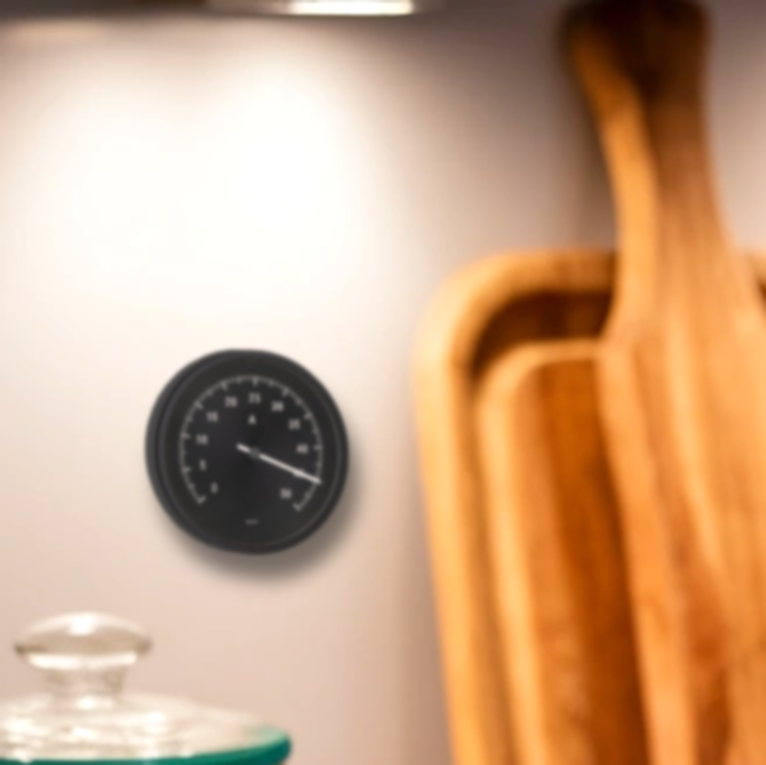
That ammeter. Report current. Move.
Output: 45 A
